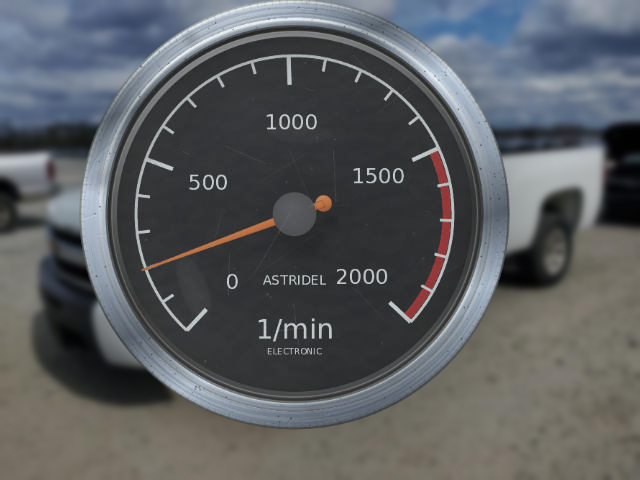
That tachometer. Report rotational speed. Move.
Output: 200 rpm
